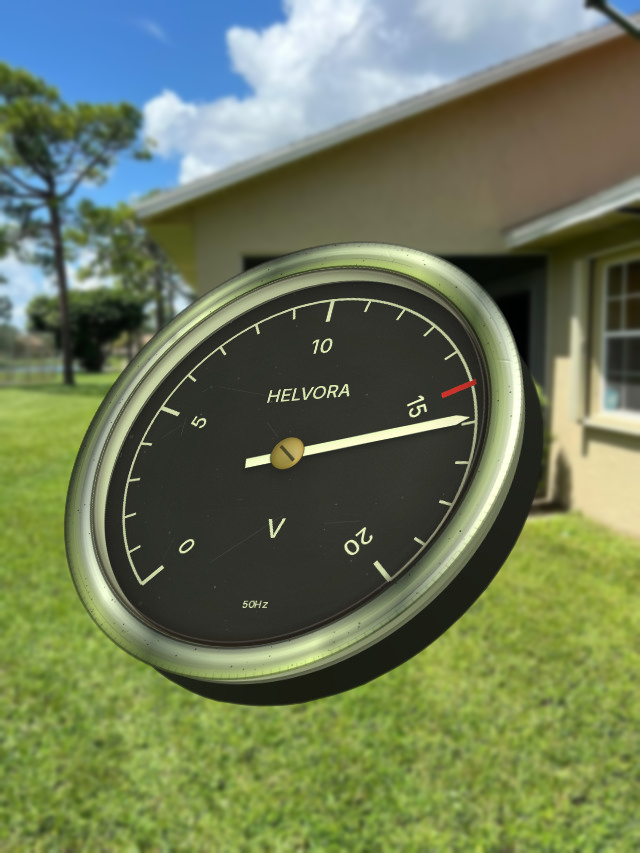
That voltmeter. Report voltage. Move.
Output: 16 V
